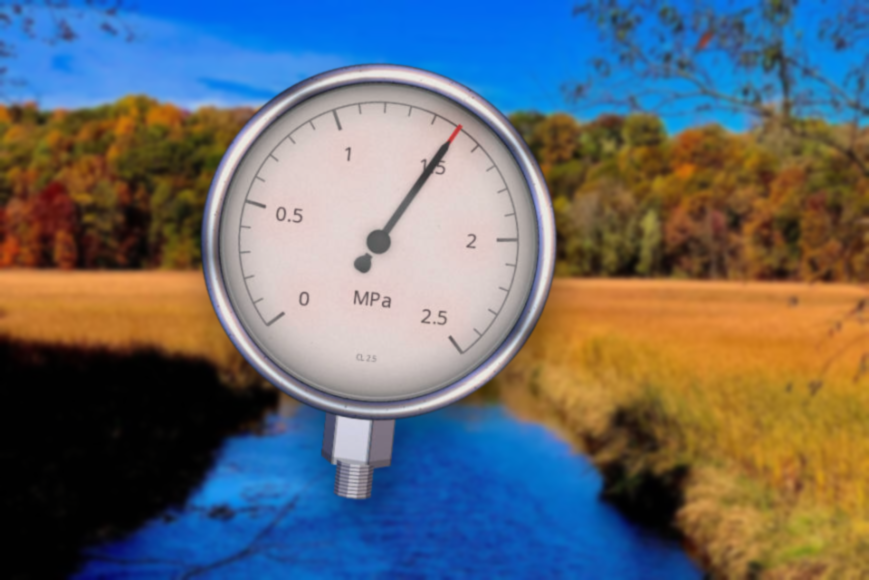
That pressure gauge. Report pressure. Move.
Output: 1.5 MPa
